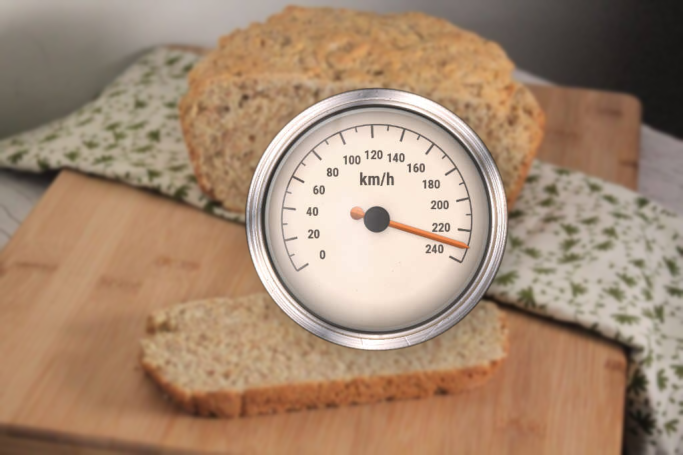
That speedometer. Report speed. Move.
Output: 230 km/h
